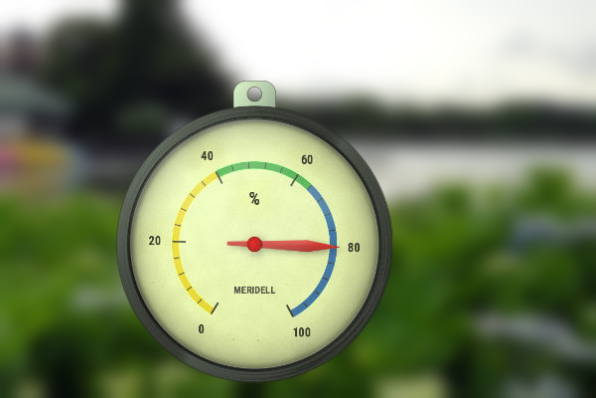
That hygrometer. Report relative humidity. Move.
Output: 80 %
